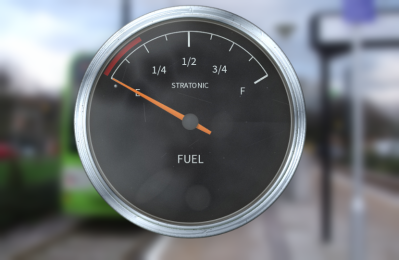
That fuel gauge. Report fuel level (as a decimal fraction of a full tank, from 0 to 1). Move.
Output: 0
